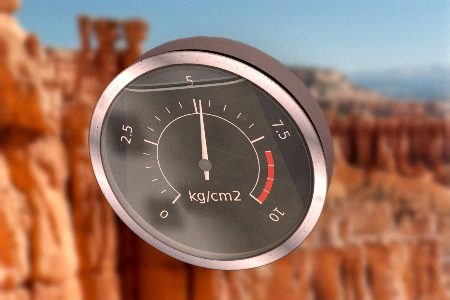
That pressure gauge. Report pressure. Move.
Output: 5.25 kg/cm²
